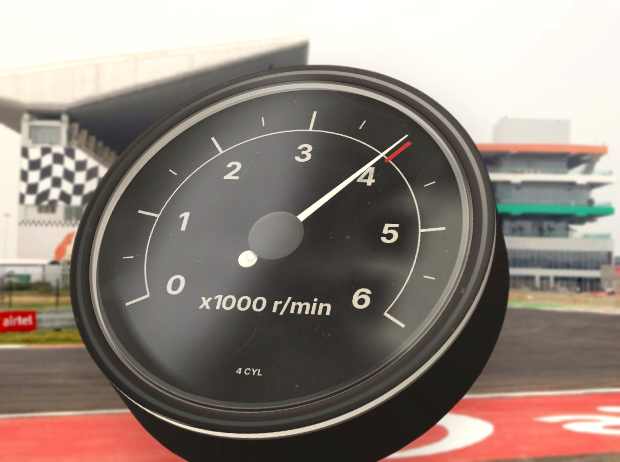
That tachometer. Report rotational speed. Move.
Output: 4000 rpm
